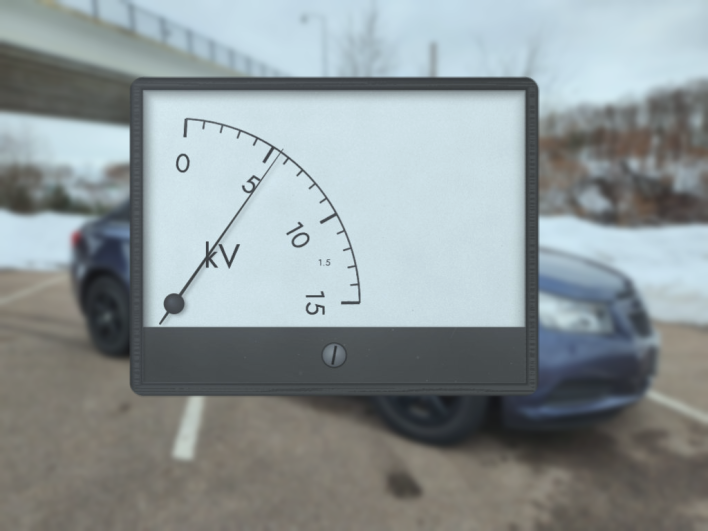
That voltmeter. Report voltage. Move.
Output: 5.5 kV
